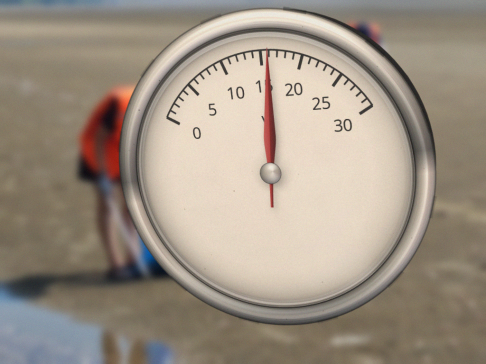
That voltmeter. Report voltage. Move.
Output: 16 V
